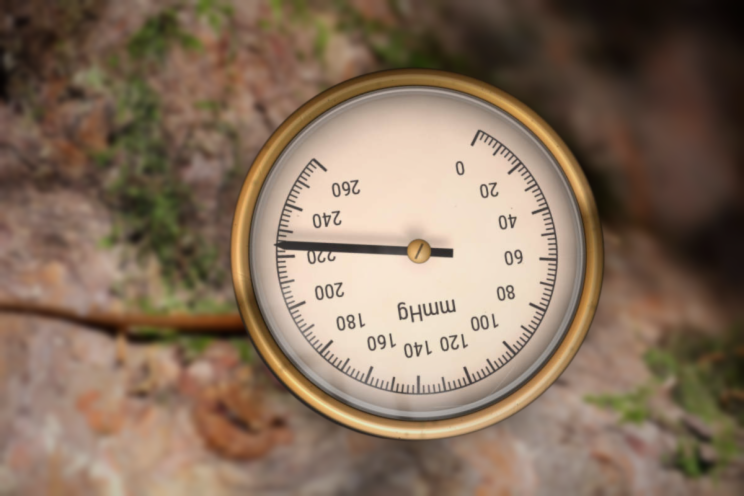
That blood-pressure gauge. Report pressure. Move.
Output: 224 mmHg
